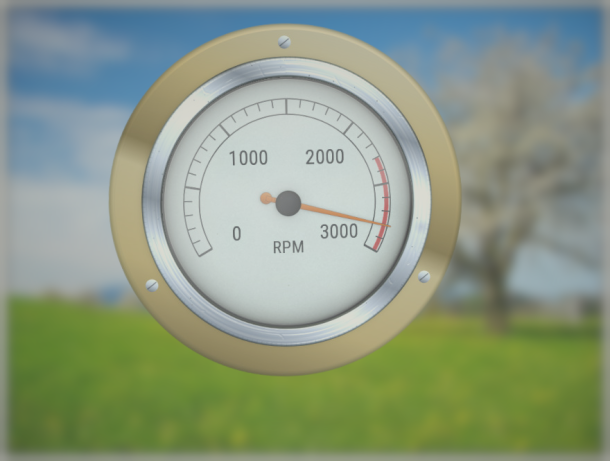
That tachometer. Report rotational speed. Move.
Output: 2800 rpm
